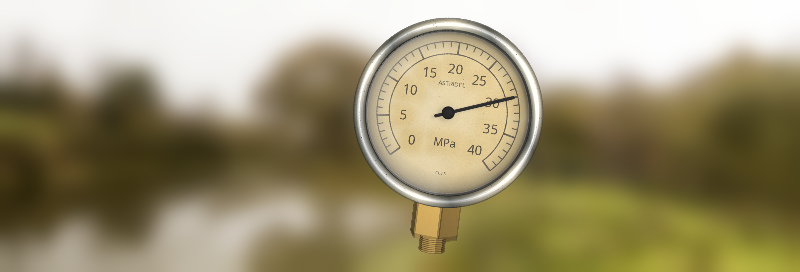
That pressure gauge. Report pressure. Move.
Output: 30 MPa
